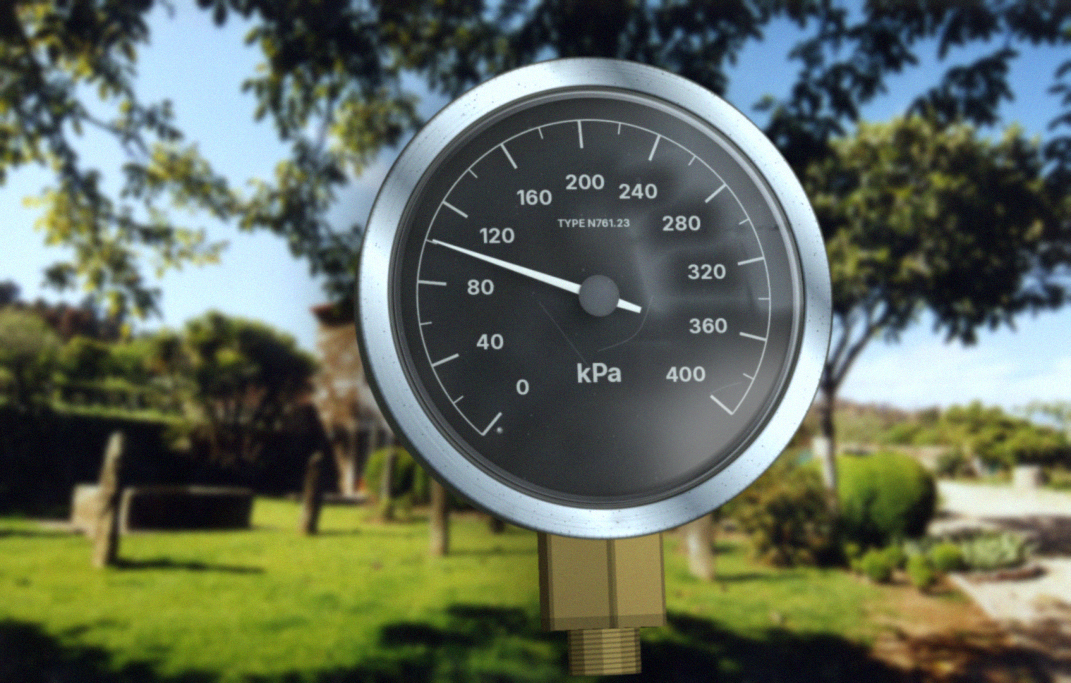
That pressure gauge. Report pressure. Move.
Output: 100 kPa
